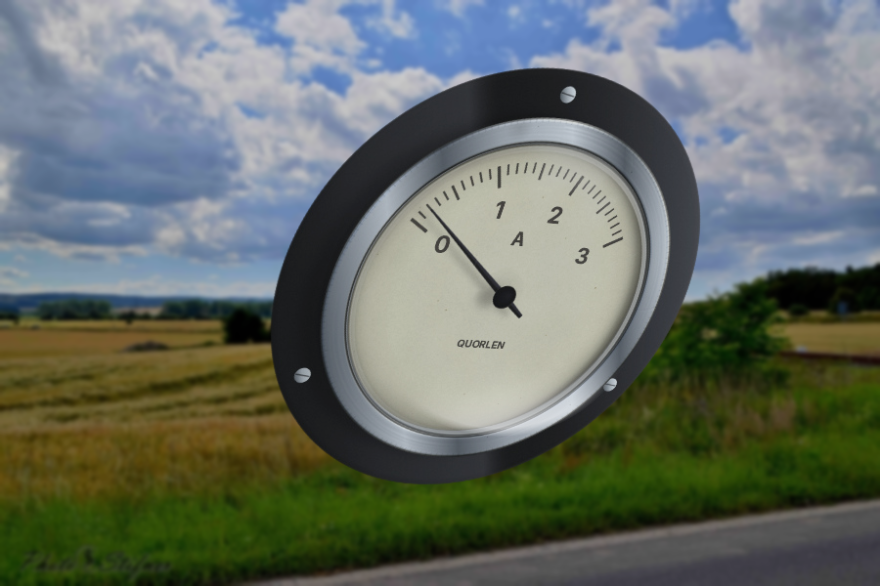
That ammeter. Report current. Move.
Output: 0.2 A
